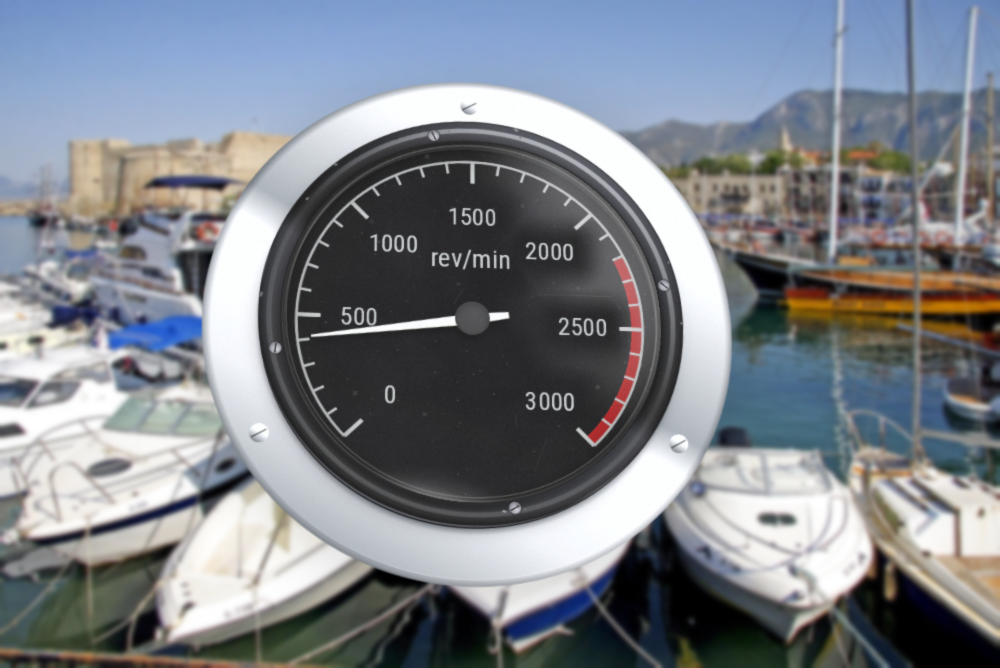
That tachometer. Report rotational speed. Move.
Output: 400 rpm
